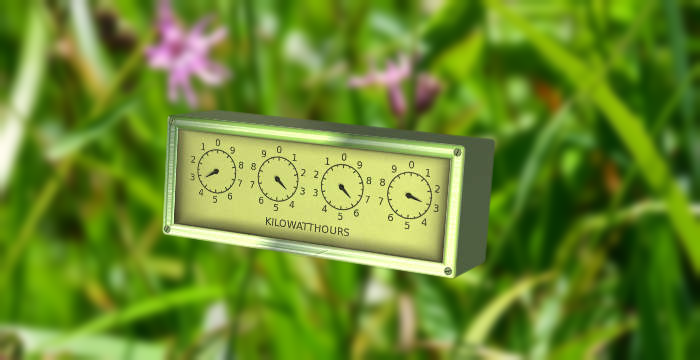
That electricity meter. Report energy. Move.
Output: 3363 kWh
